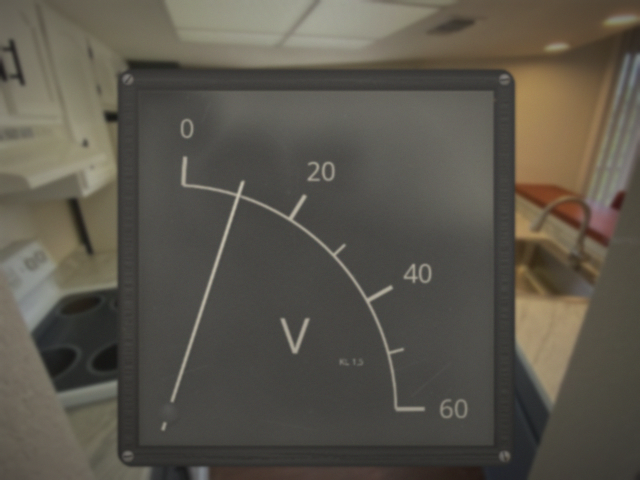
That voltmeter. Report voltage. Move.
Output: 10 V
